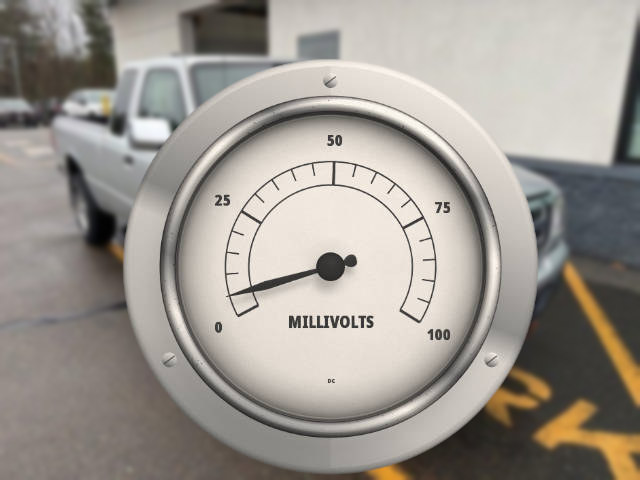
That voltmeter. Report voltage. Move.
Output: 5 mV
